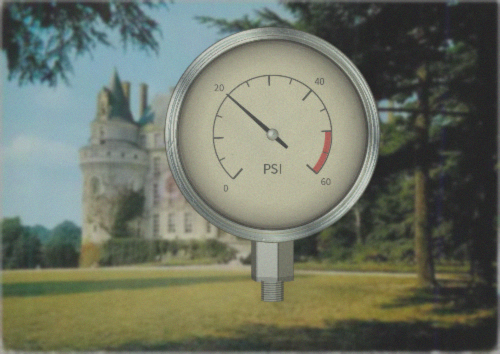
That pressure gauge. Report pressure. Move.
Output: 20 psi
